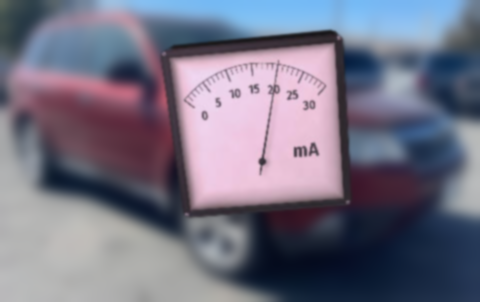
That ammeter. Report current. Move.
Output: 20 mA
